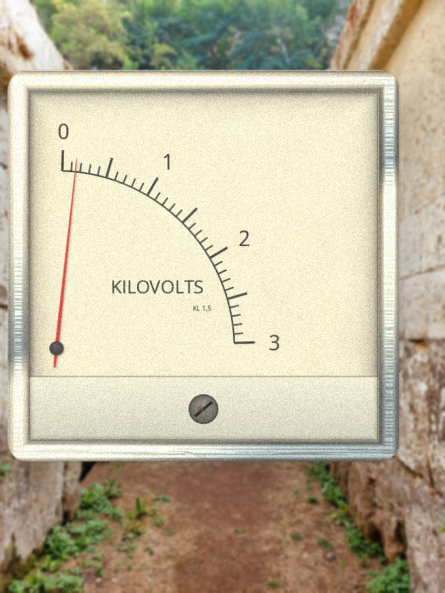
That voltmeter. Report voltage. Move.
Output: 0.15 kV
